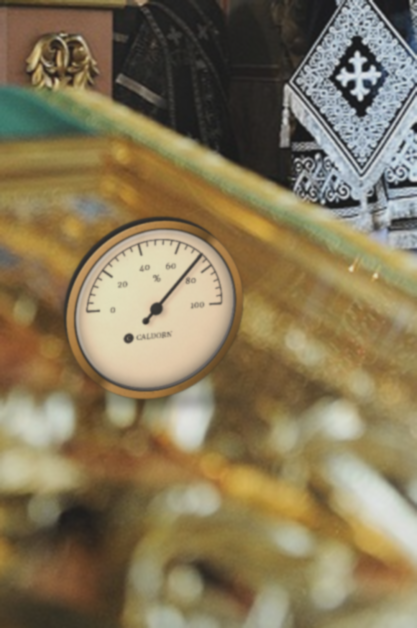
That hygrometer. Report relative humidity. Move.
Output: 72 %
